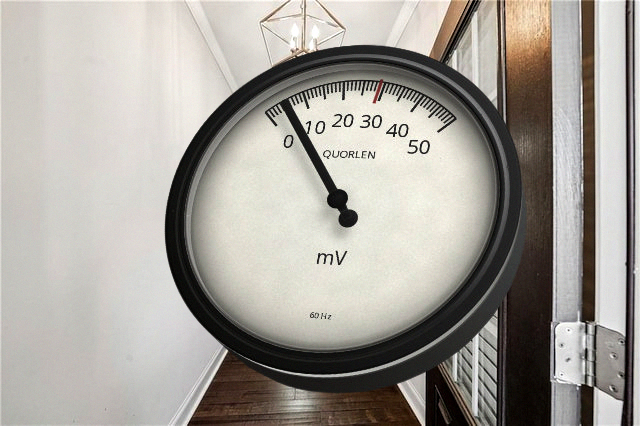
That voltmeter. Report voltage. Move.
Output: 5 mV
